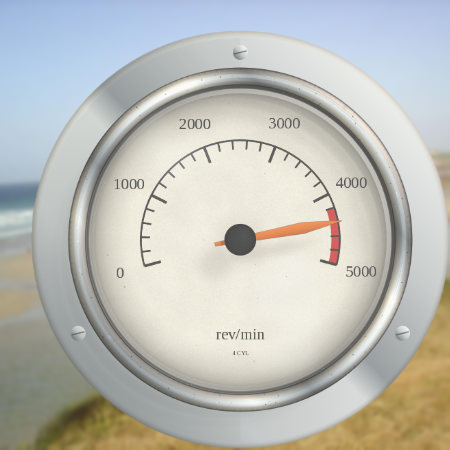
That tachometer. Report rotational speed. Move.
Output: 4400 rpm
